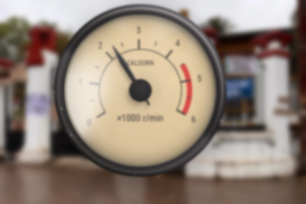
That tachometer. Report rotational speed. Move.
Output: 2250 rpm
